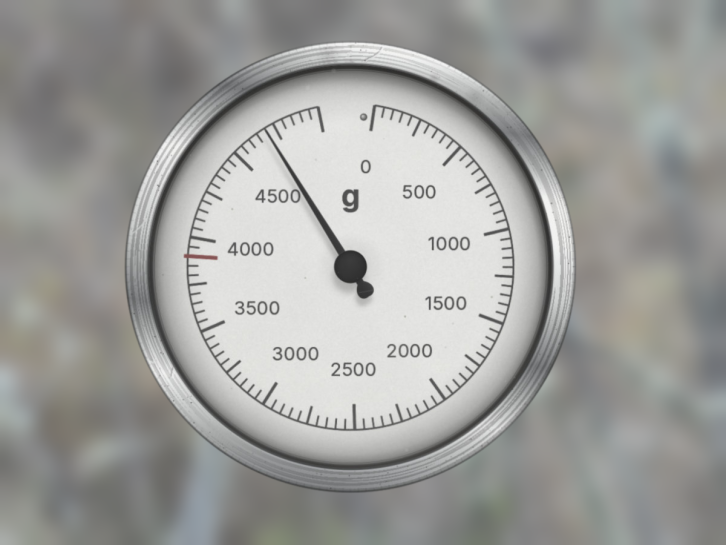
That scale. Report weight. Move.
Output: 4700 g
